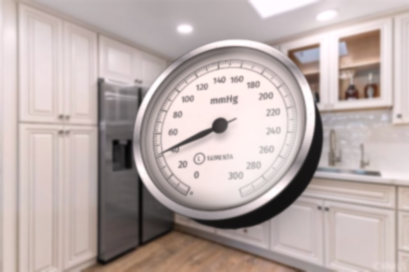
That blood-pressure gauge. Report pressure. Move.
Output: 40 mmHg
